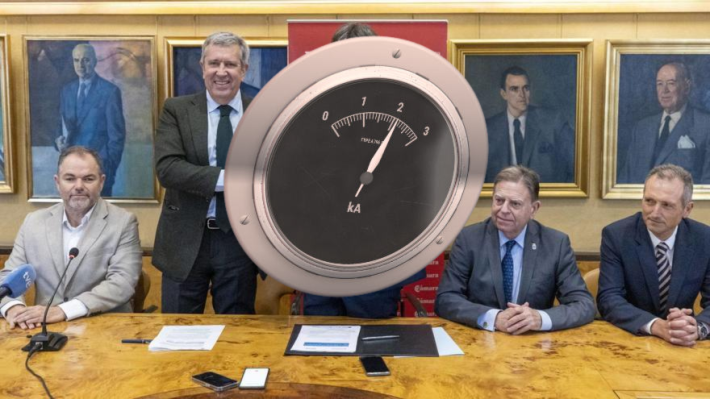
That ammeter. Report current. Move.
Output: 2 kA
